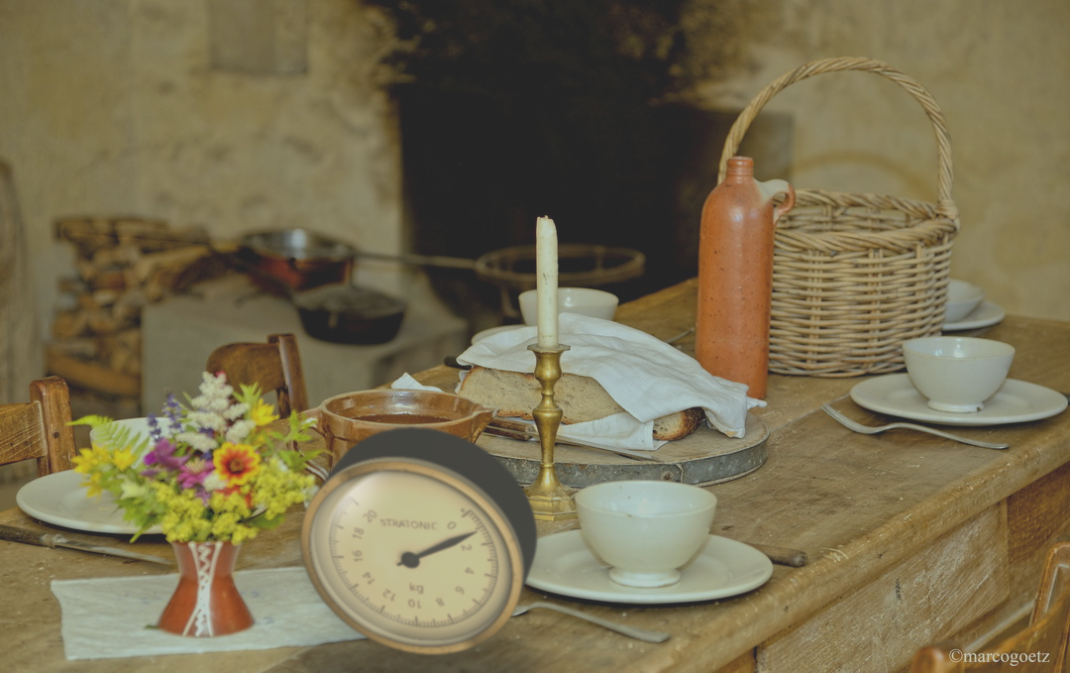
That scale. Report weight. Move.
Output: 1 kg
